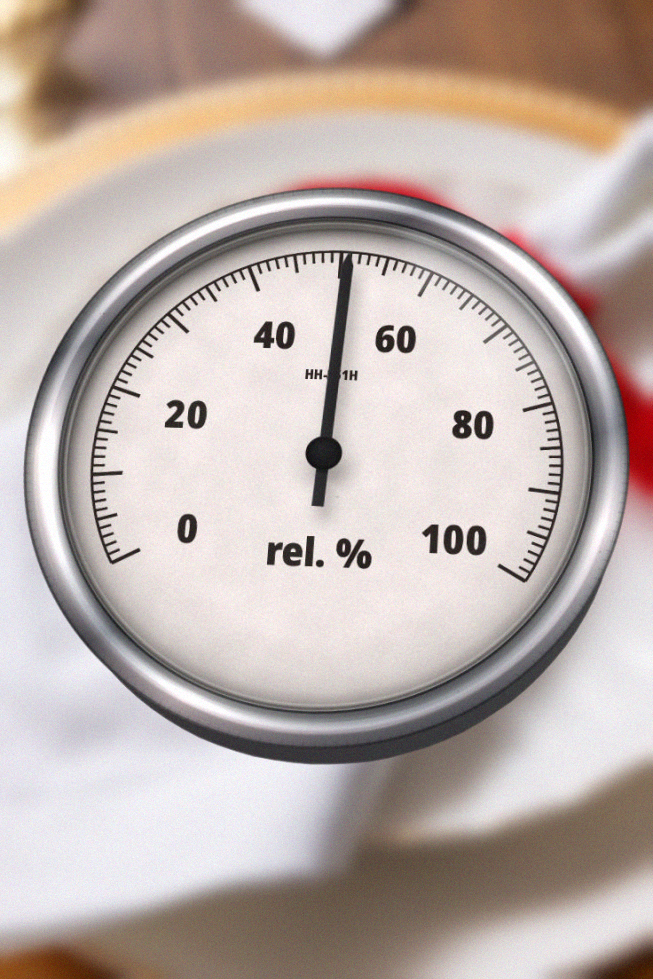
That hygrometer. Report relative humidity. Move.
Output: 51 %
